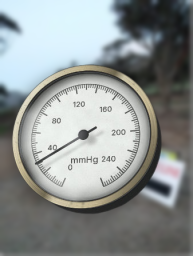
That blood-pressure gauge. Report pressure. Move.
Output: 30 mmHg
